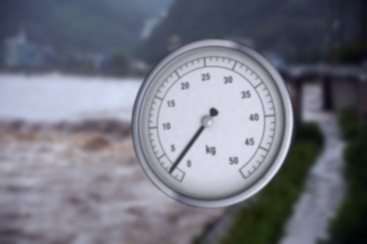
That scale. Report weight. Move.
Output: 2 kg
